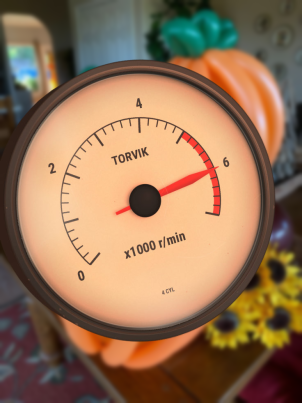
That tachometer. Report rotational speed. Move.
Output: 6000 rpm
